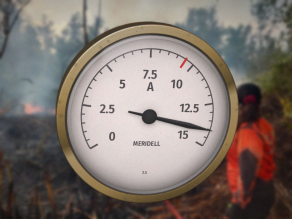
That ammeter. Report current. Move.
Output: 14 A
